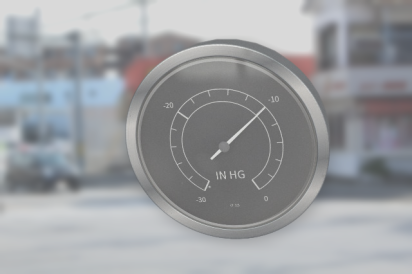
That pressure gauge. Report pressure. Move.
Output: -10 inHg
